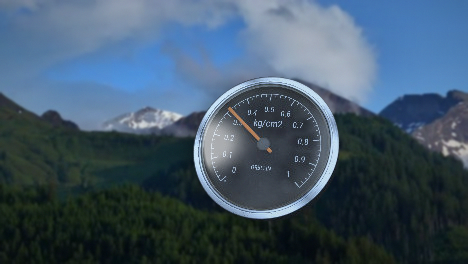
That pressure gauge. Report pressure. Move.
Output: 0.32 kg/cm²
